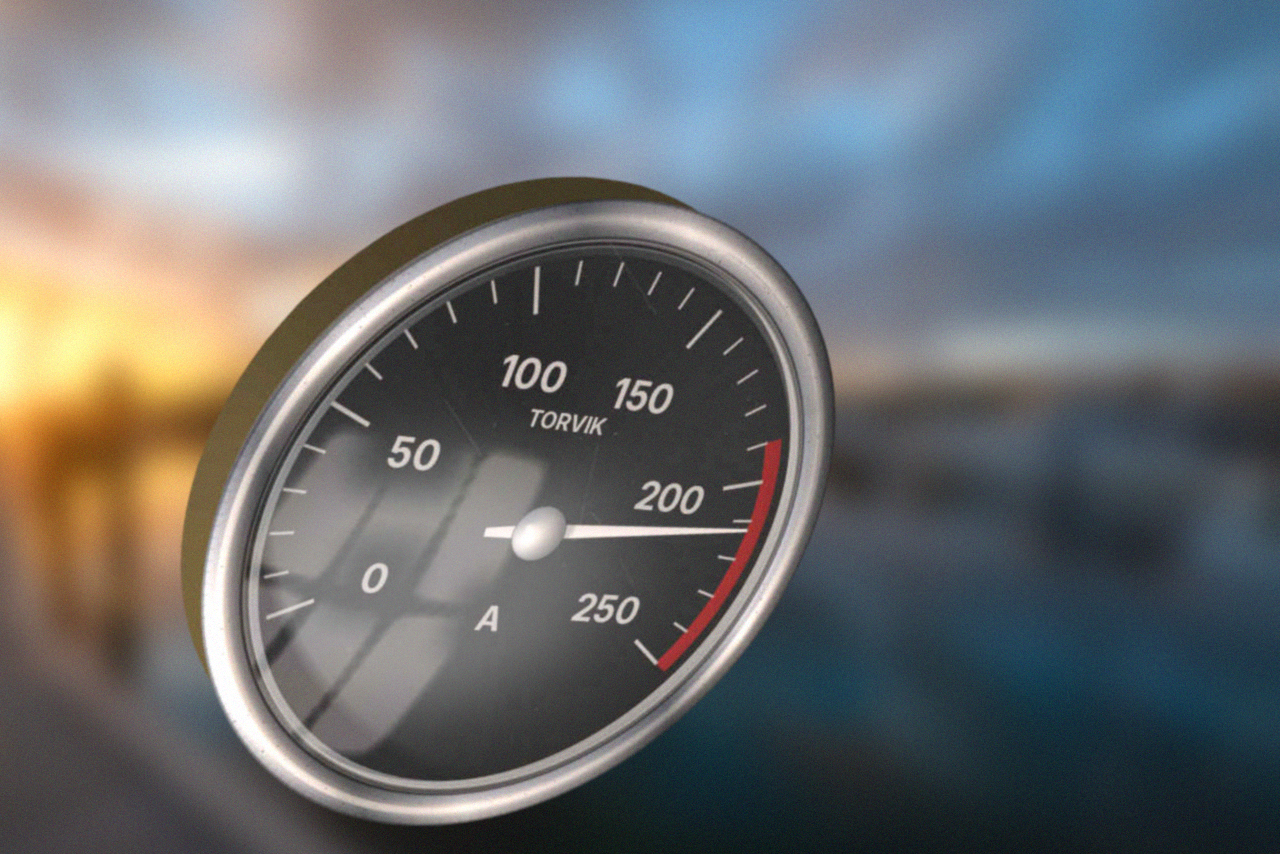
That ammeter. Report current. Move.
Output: 210 A
